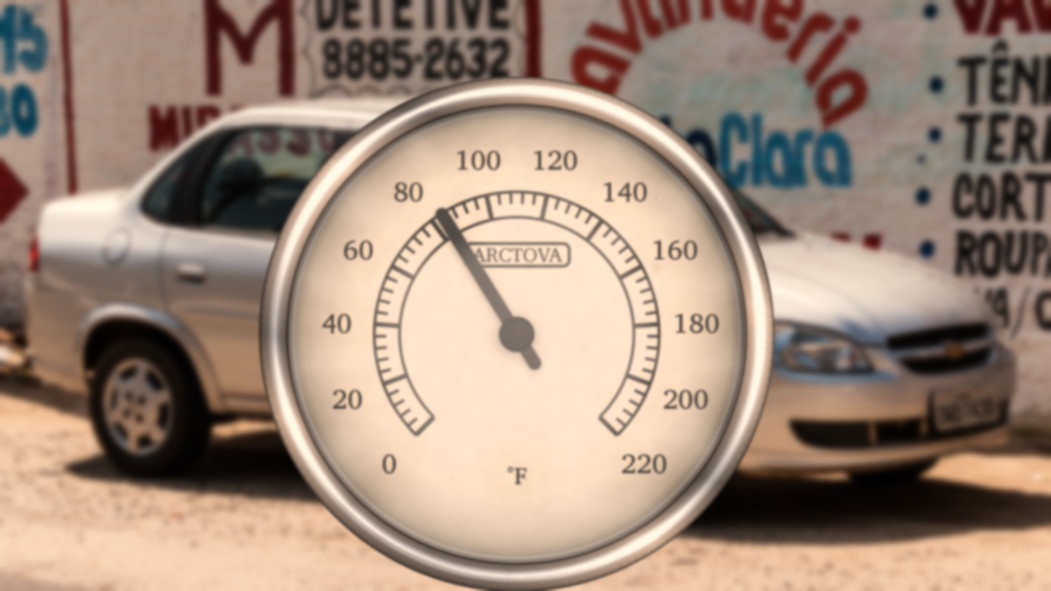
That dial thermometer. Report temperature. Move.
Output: 84 °F
